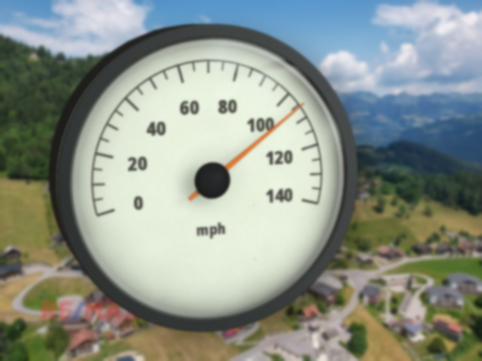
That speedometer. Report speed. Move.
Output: 105 mph
